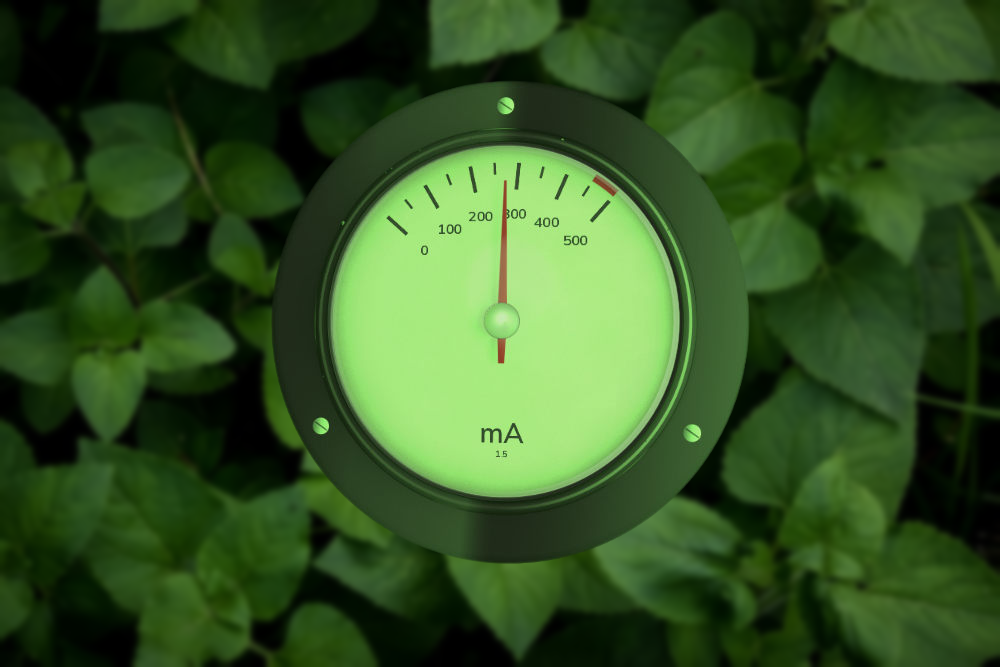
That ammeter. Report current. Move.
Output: 275 mA
